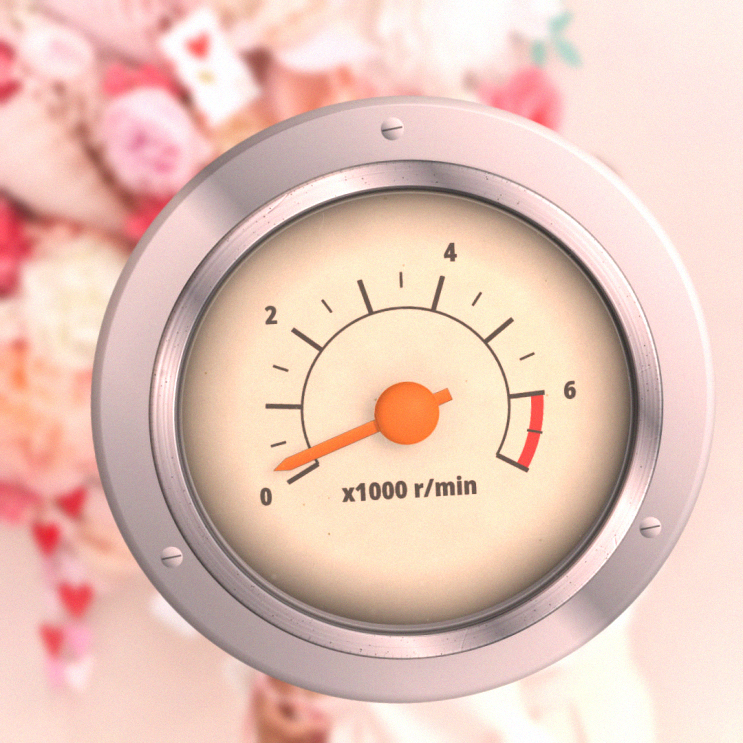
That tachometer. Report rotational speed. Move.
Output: 250 rpm
